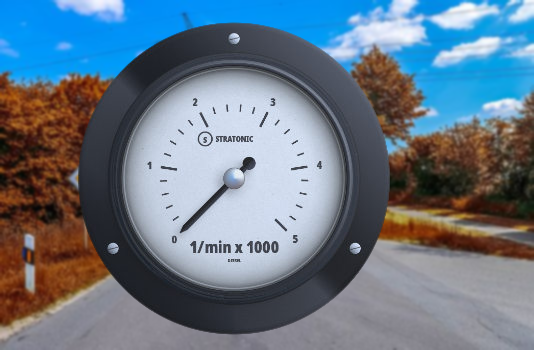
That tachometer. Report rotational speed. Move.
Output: 0 rpm
